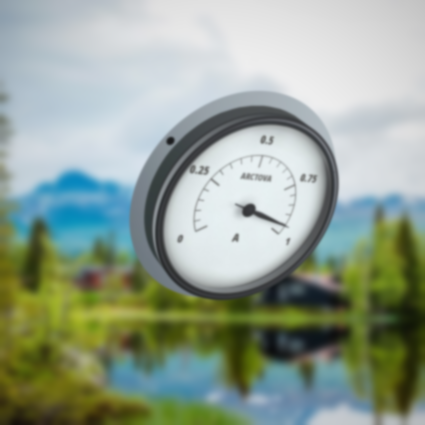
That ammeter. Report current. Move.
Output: 0.95 A
